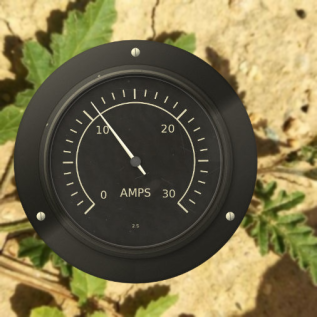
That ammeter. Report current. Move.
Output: 11 A
